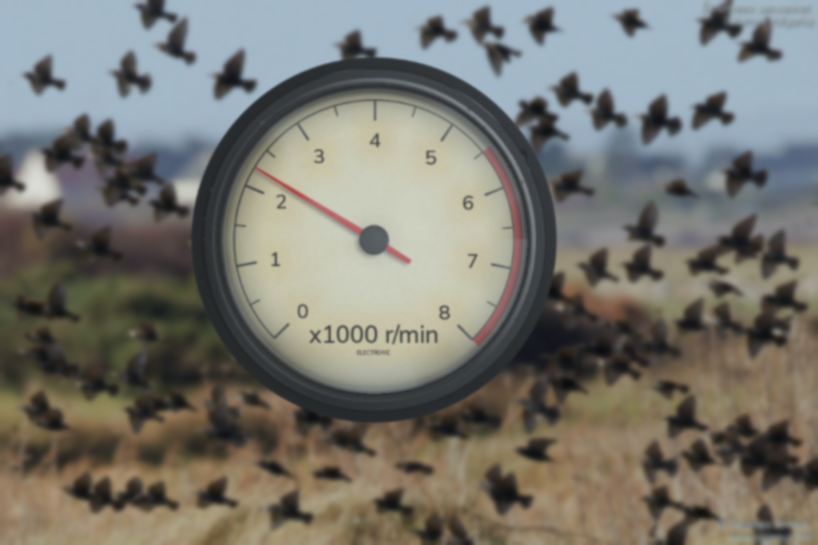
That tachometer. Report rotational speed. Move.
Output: 2250 rpm
